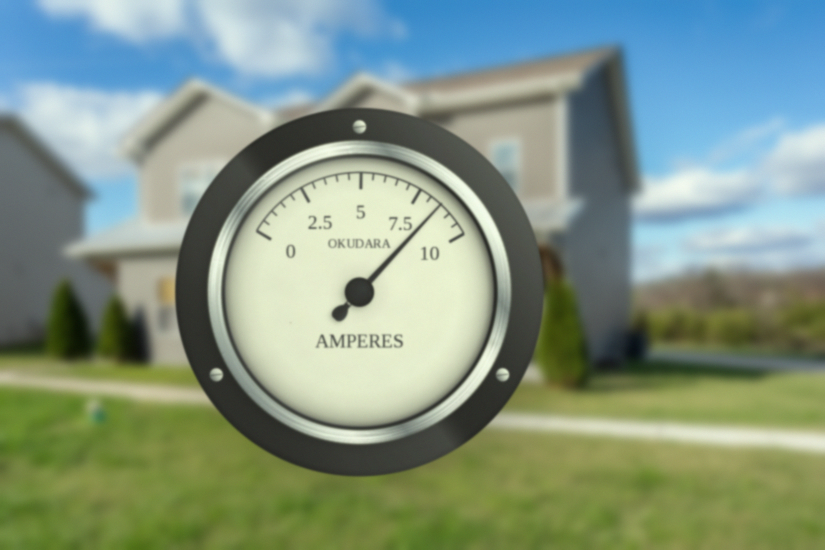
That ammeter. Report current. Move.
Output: 8.5 A
